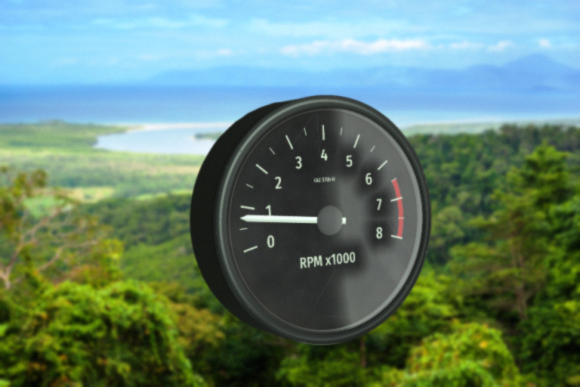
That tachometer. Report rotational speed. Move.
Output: 750 rpm
